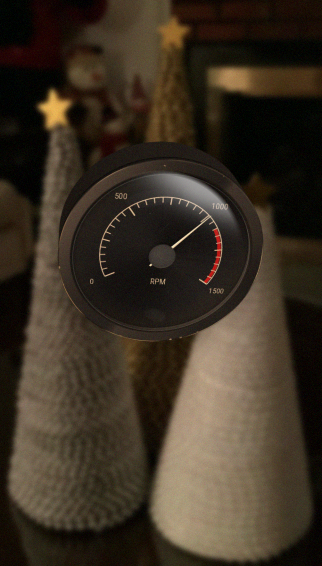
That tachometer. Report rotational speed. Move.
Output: 1000 rpm
